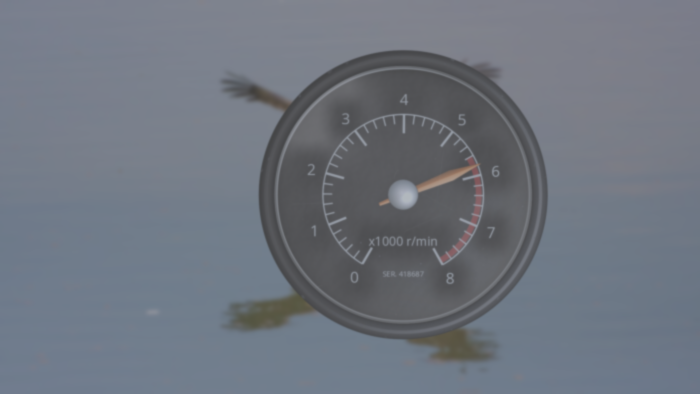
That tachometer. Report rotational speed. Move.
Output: 5800 rpm
